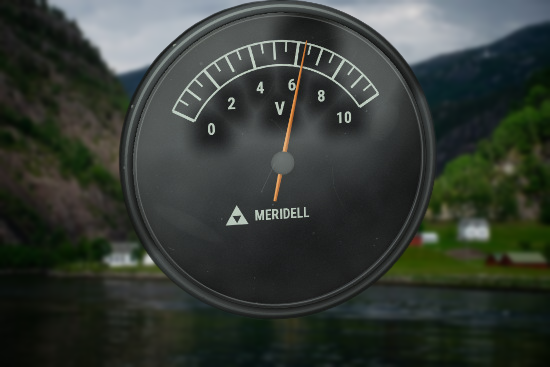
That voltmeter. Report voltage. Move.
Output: 6.25 V
